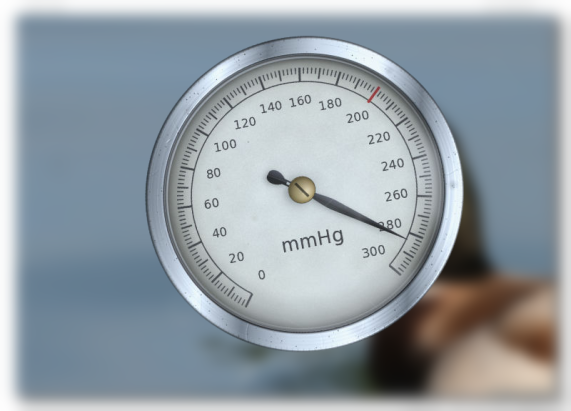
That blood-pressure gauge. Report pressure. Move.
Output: 284 mmHg
